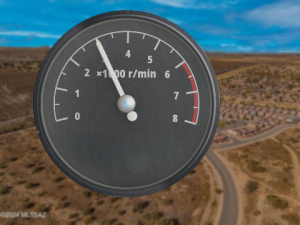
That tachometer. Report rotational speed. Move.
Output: 3000 rpm
